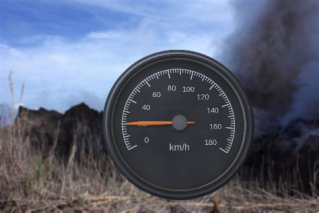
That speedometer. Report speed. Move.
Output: 20 km/h
